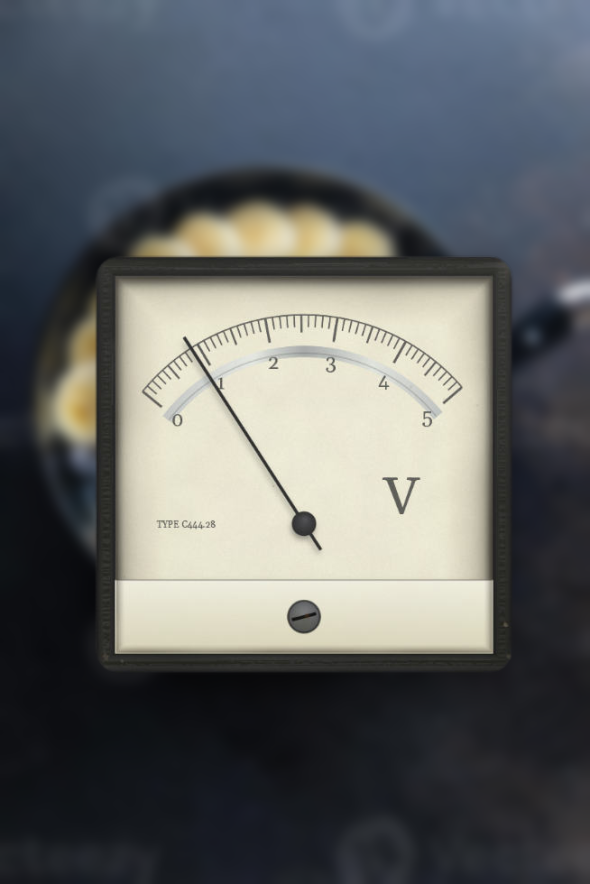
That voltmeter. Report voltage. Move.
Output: 0.9 V
